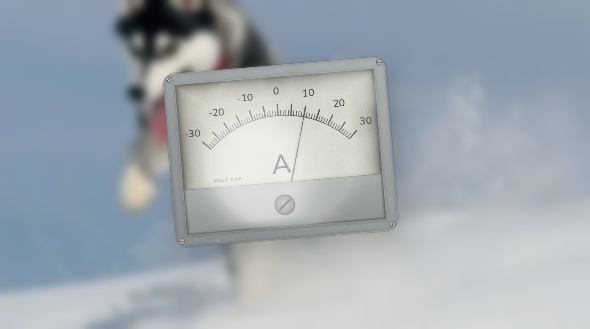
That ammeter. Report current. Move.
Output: 10 A
